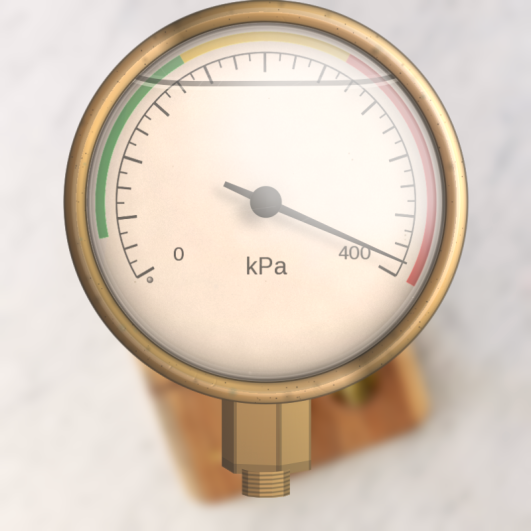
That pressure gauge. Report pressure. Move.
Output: 390 kPa
